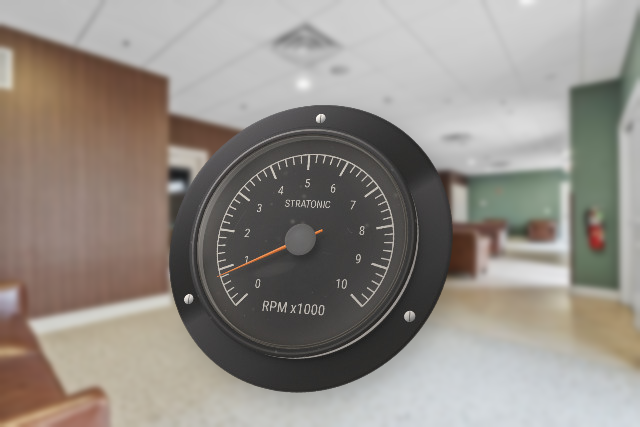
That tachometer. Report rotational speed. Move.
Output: 800 rpm
